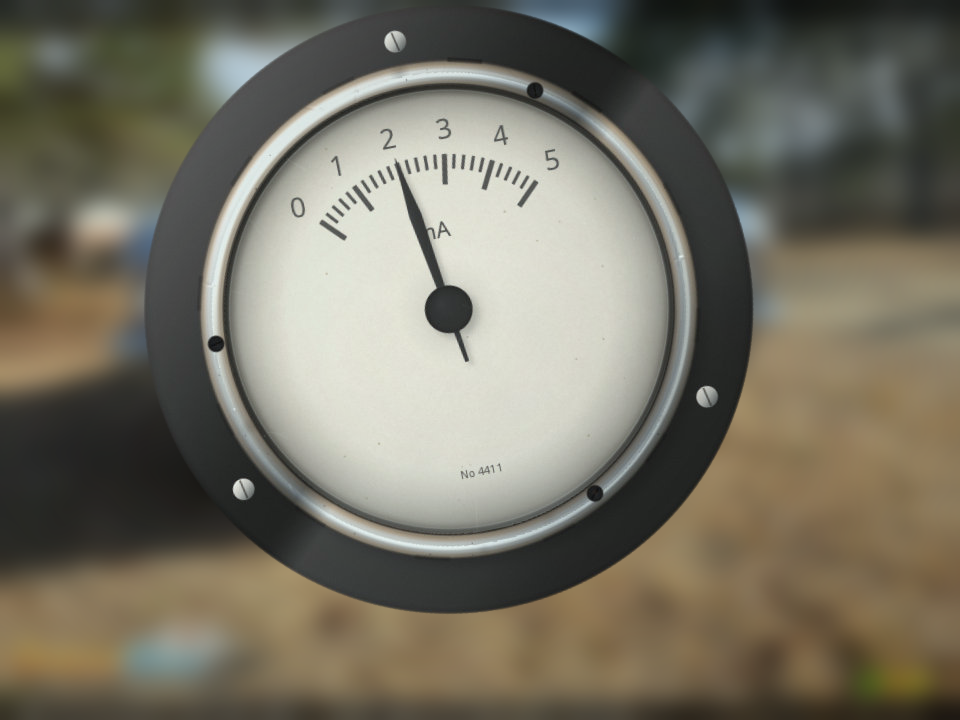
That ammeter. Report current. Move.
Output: 2 mA
